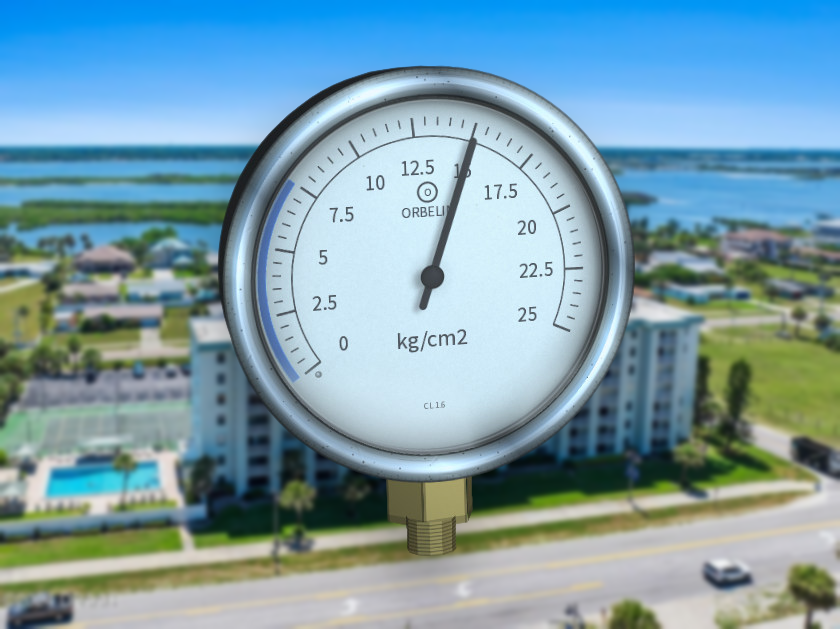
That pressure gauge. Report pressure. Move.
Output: 15 kg/cm²
